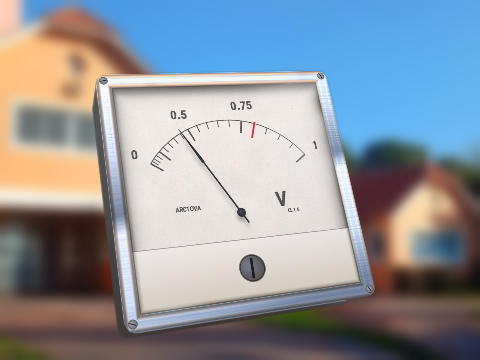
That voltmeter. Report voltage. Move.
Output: 0.45 V
